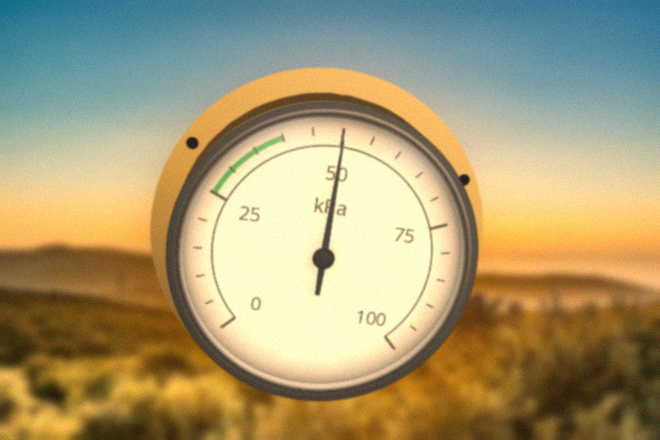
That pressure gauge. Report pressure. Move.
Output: 50 kPa
